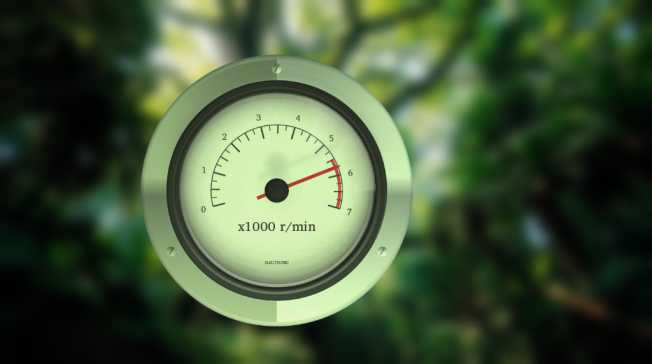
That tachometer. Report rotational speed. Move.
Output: 5750 rpm
